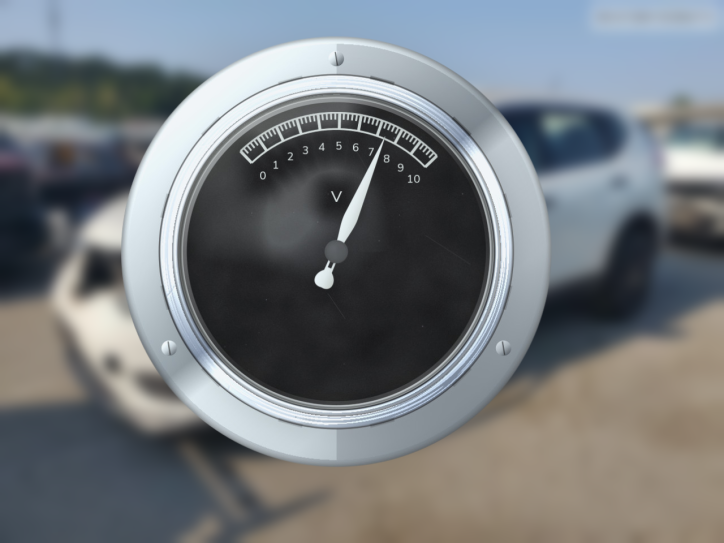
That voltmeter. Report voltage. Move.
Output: 7.4 V
